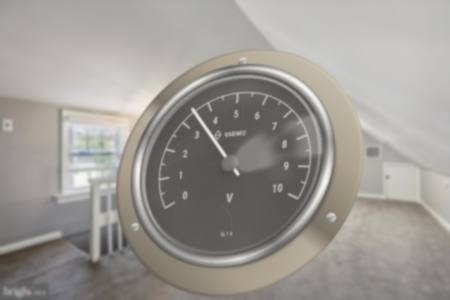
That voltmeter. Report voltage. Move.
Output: 3.5 V
